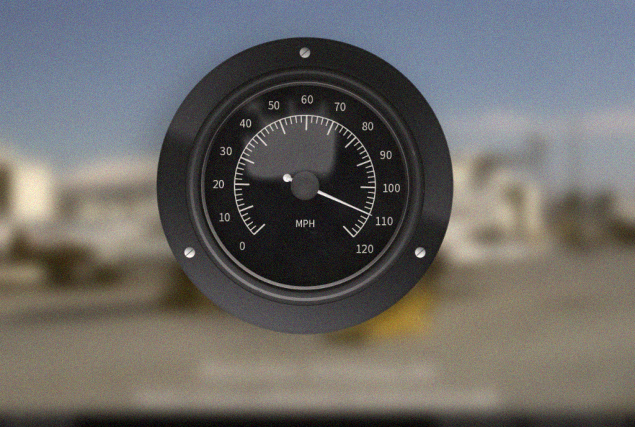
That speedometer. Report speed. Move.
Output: 110 mph
